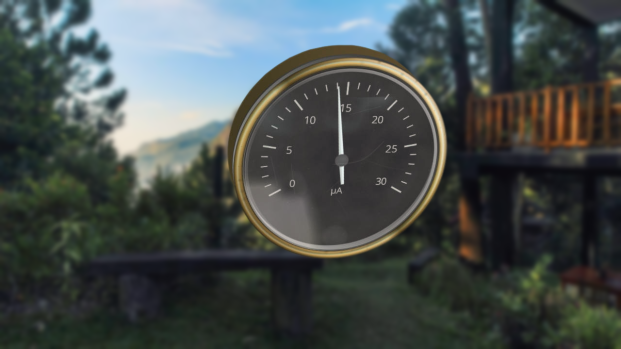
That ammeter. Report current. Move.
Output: 14 µA
